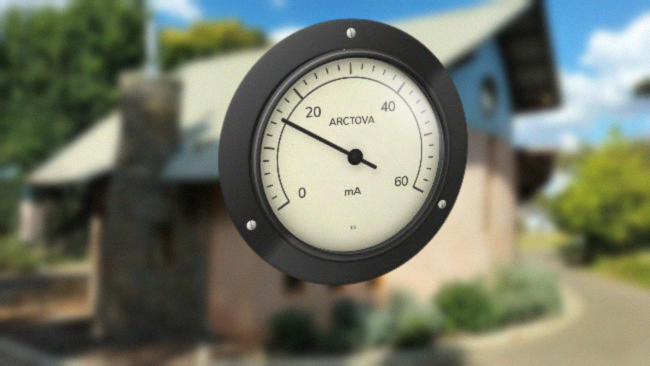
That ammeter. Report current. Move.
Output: 15 mA
